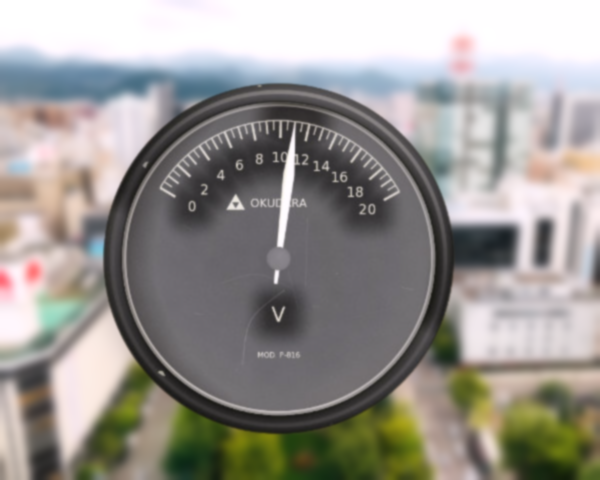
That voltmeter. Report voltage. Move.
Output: 11 V
